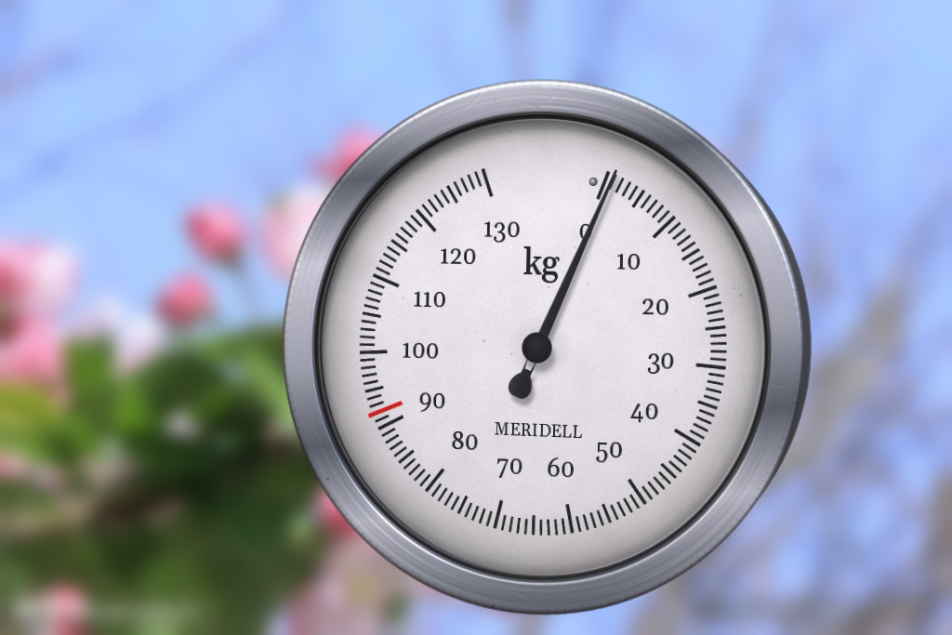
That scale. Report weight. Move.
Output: 1 kg
